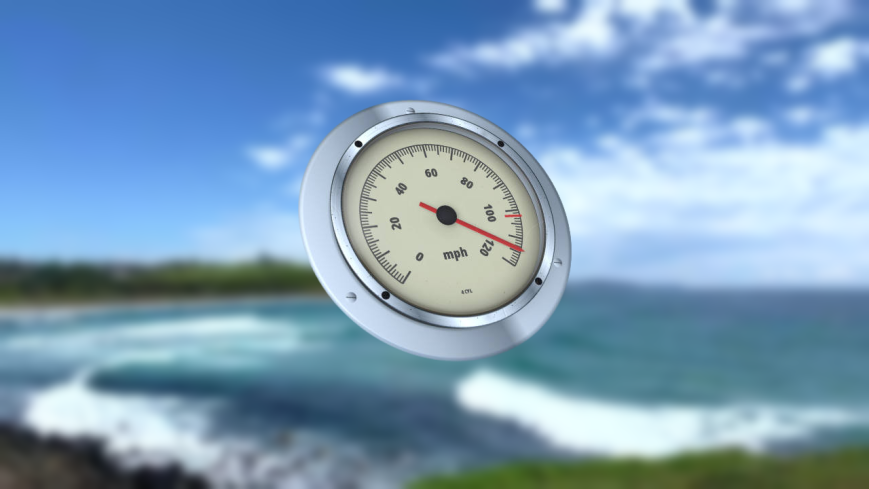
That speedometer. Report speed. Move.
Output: 115 mph
